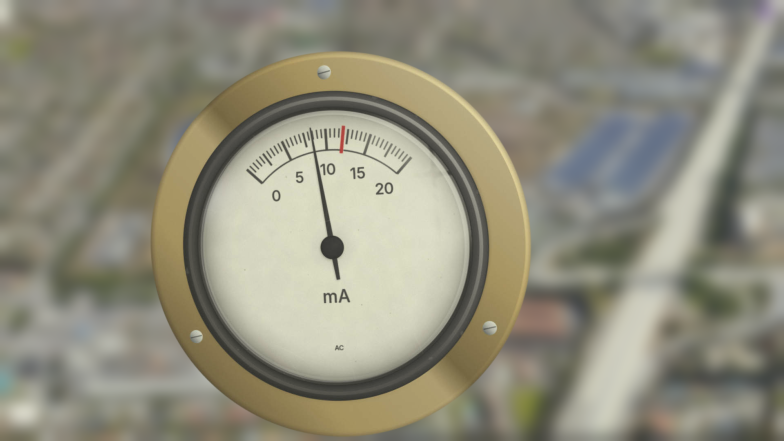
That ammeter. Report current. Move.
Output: 8.5 mA
